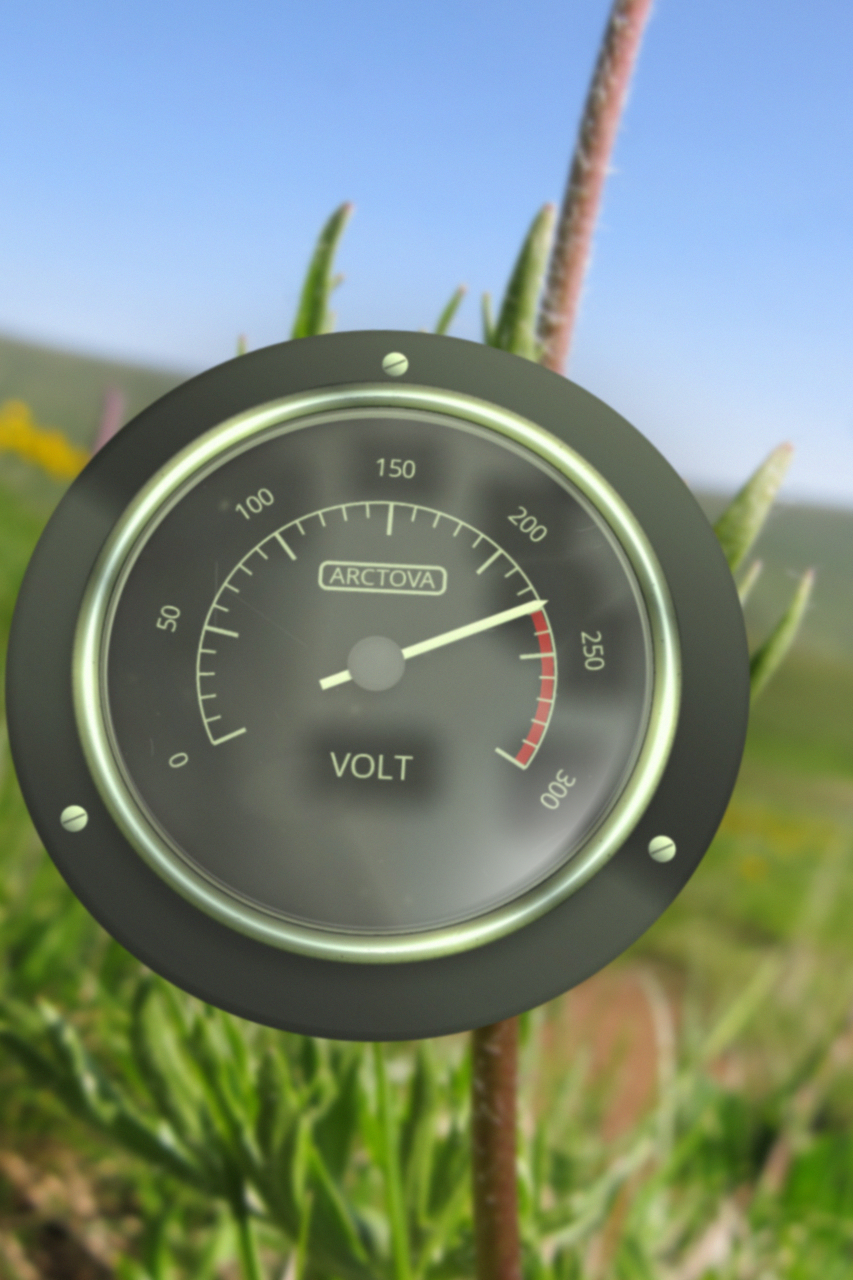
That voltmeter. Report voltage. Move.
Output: 230 V
